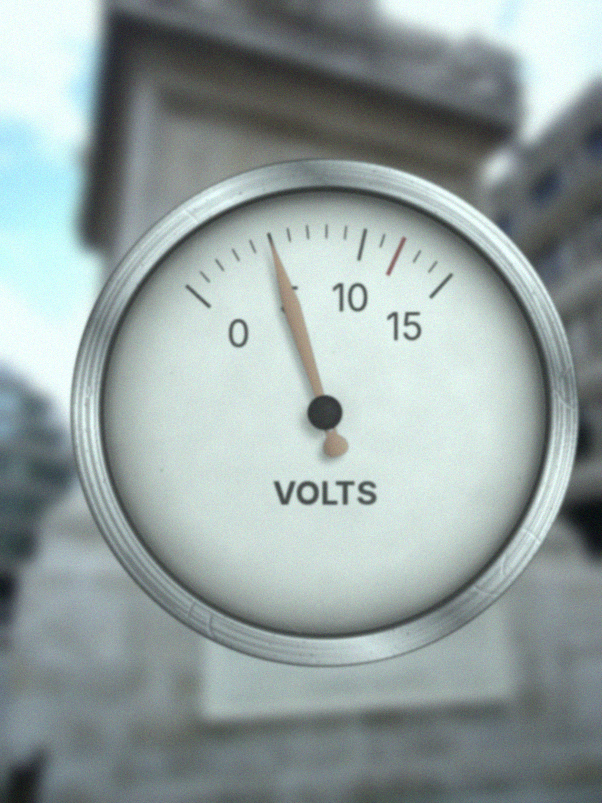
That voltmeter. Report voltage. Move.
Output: 5 V
